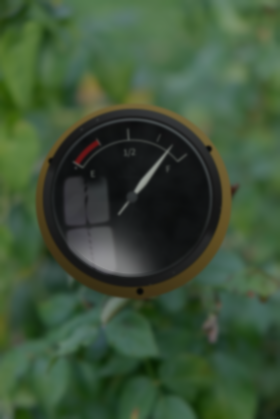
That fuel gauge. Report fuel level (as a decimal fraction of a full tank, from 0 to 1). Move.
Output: 0.875
